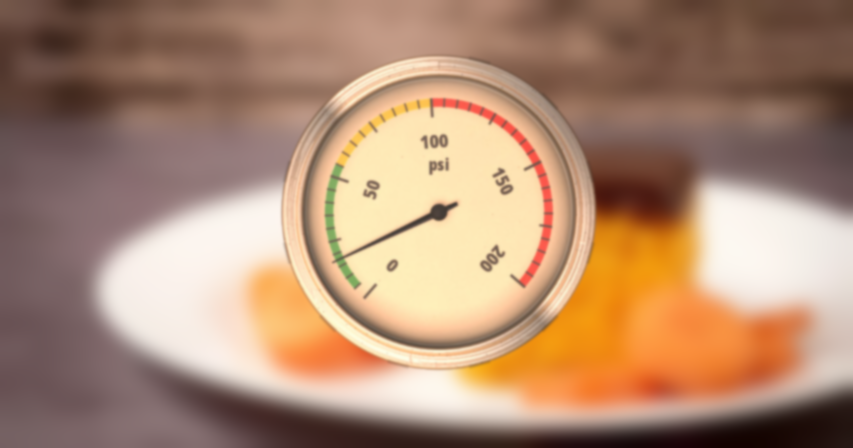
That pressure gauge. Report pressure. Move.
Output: 17.5 psi
